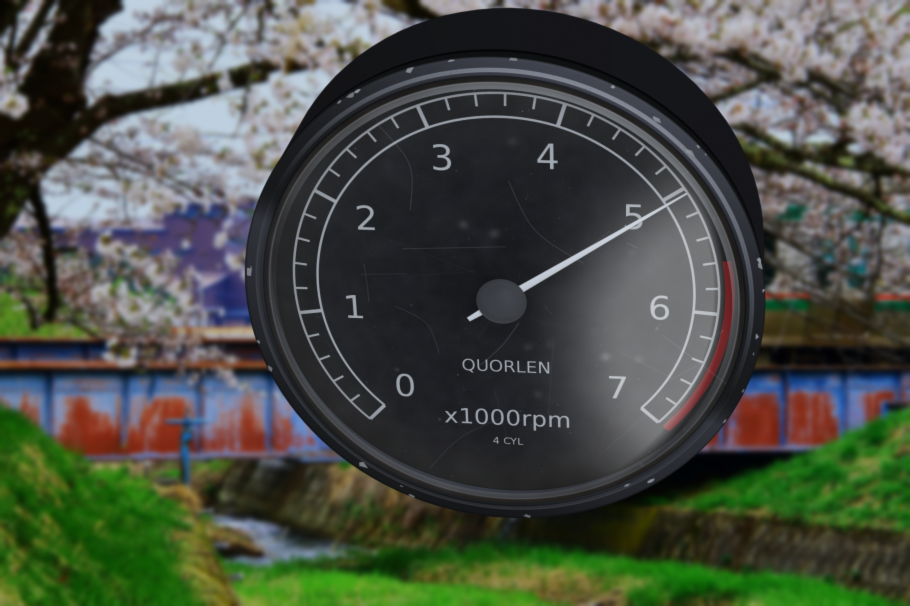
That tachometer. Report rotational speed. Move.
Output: 5000 rpm
